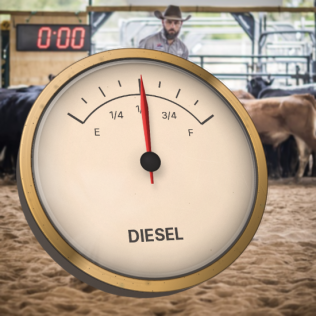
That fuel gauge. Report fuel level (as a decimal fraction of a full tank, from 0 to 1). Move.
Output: 0.5
